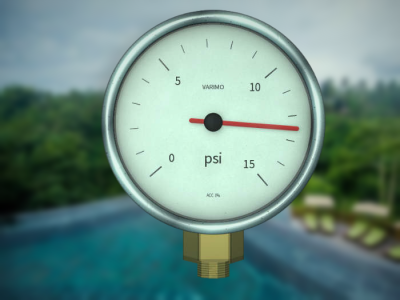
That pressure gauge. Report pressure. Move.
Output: 12.5 psi
